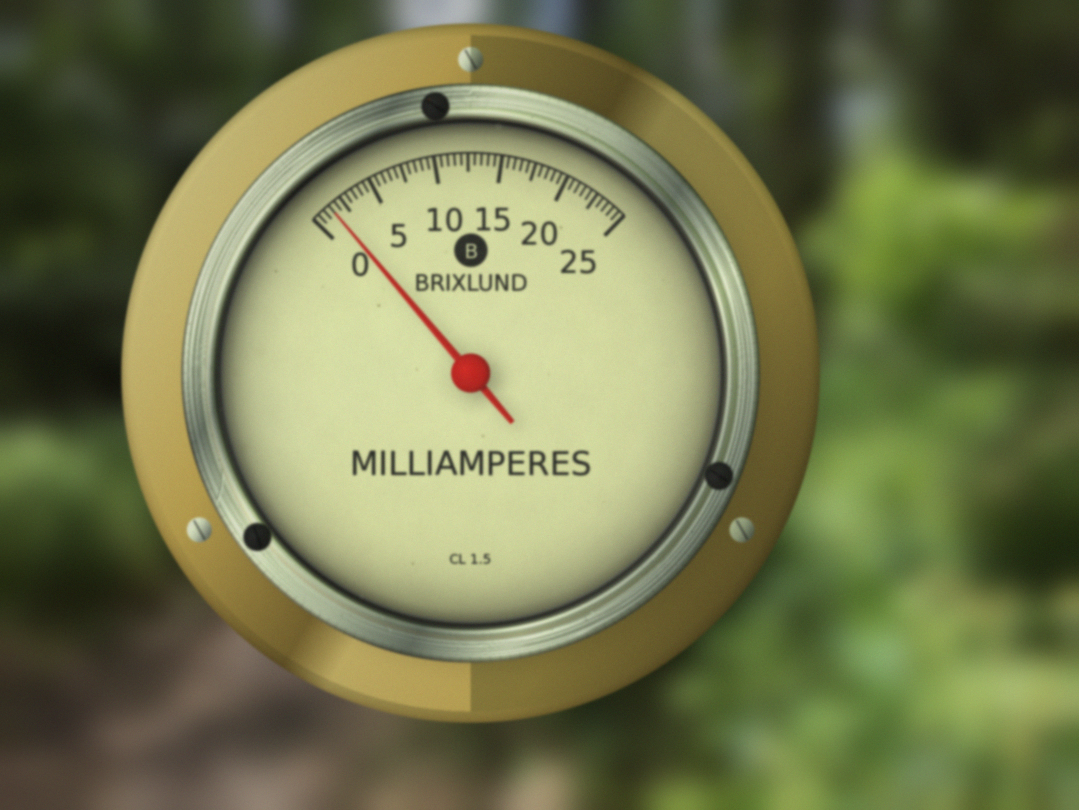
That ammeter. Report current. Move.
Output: 1.5 mA
